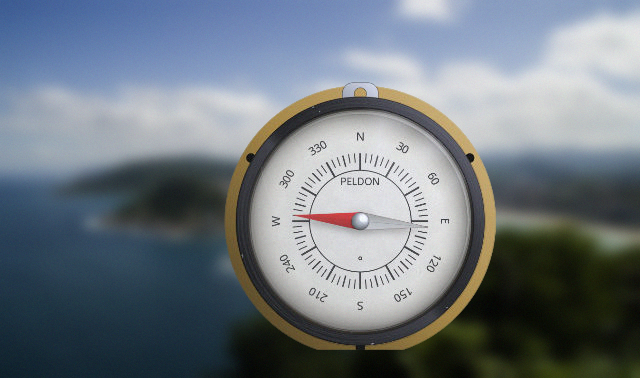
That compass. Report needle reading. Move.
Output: 275 °
